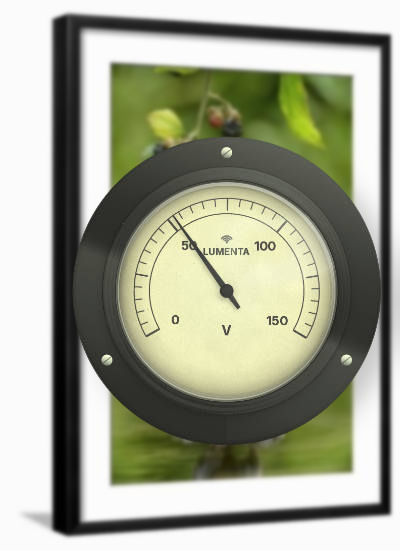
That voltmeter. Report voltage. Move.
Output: 52.5 V
